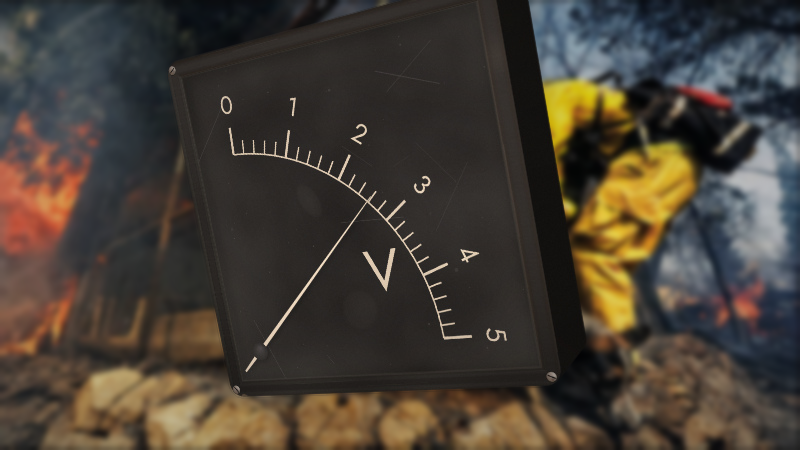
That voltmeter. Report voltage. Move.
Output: 2.6 V
